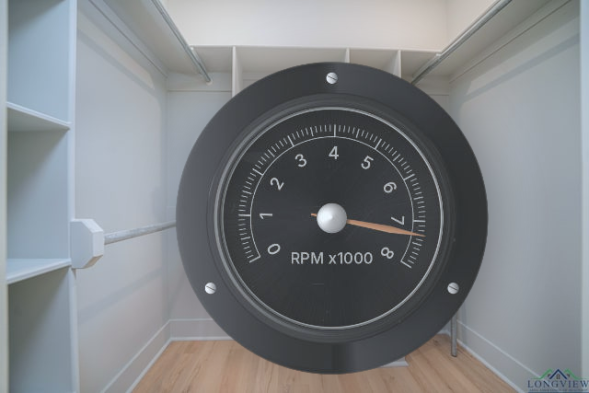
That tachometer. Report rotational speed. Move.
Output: 7300 rpm
